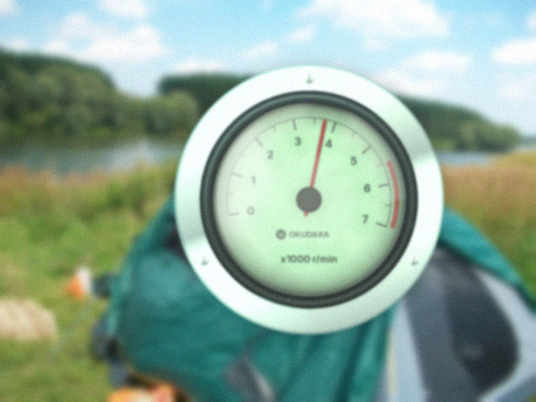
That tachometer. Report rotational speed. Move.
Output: 3750 rpm
